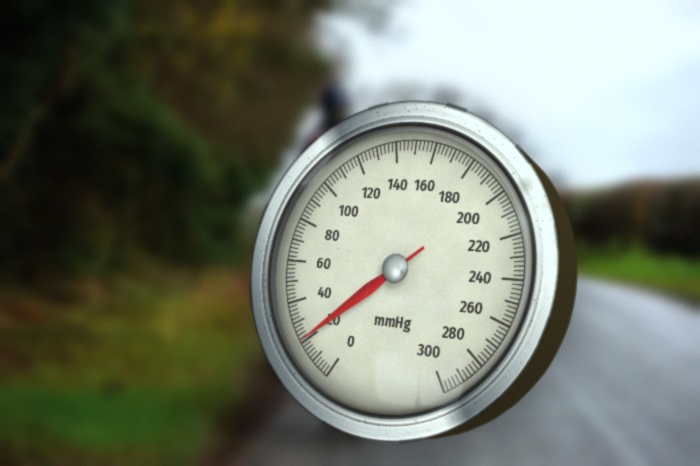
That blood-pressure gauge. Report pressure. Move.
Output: 20 mmHg
